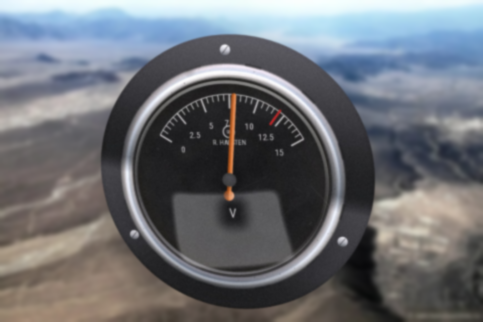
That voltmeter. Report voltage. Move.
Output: 8 V
